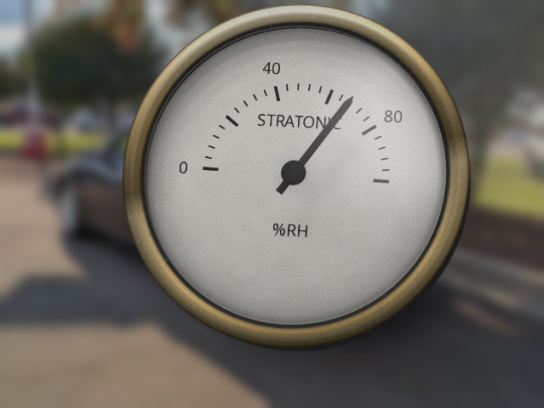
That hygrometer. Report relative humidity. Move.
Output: 68 %
